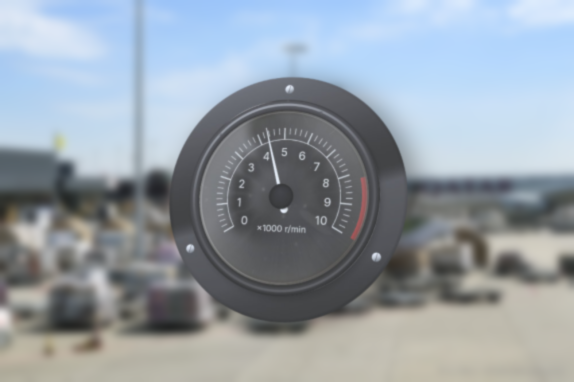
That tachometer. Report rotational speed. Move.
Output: 4400 rpm
